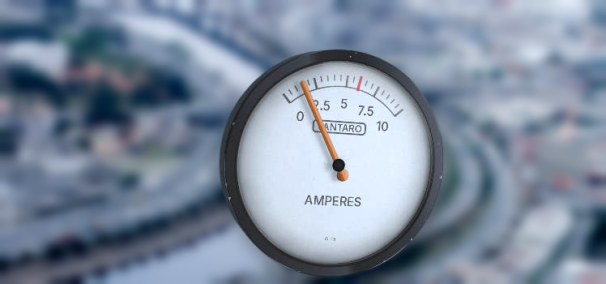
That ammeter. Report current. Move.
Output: 1.5 A
